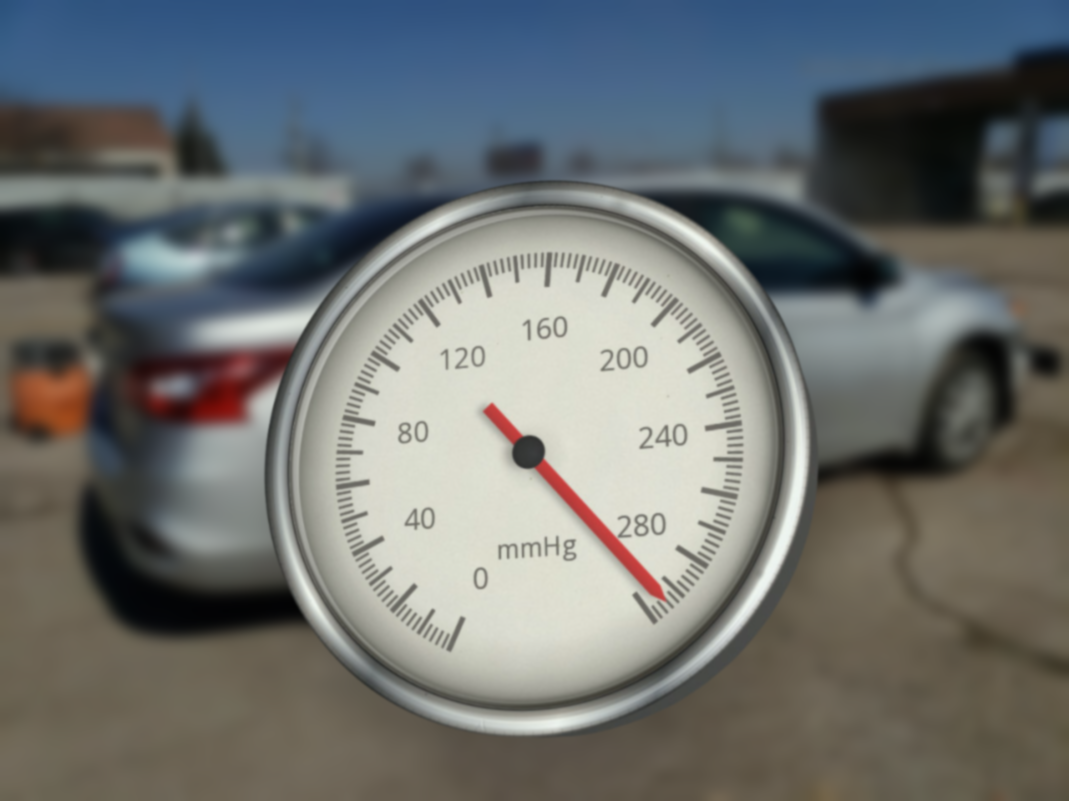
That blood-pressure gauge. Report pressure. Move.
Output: 294 mmHg
